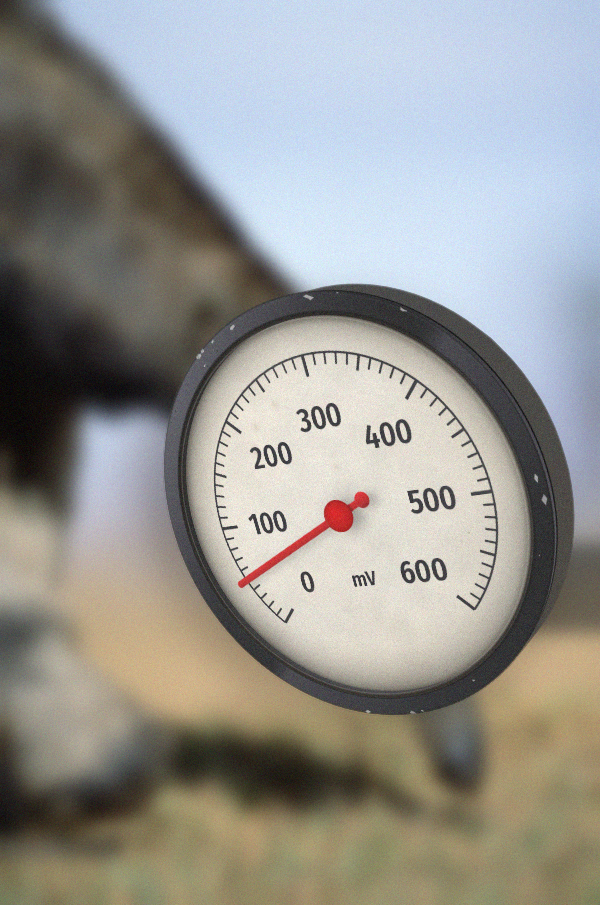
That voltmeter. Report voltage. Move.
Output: 50 mV
